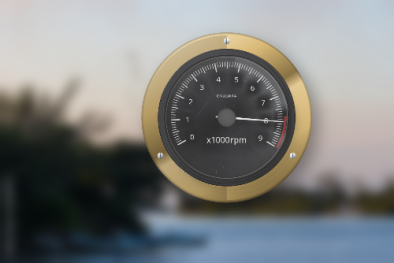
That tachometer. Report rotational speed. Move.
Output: 8000 rpm
